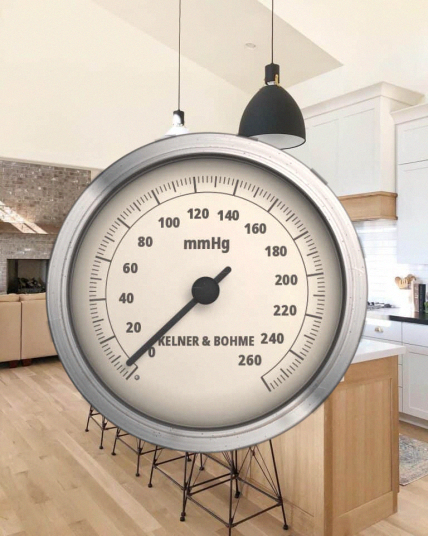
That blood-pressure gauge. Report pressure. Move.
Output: 4 mmHg
